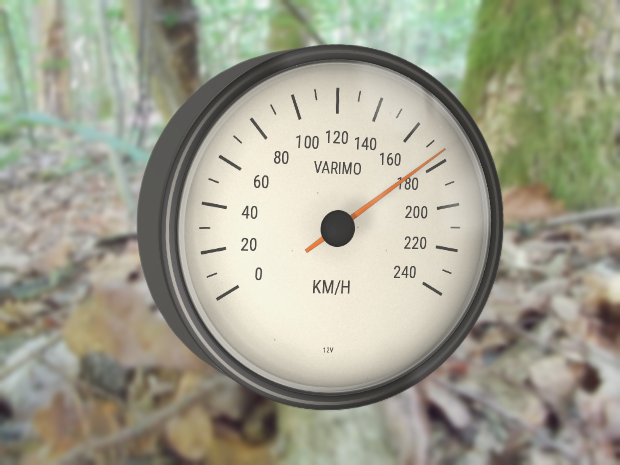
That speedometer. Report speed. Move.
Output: 175 km/h
